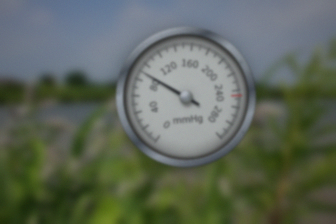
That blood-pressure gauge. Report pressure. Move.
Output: 90 mmHg
